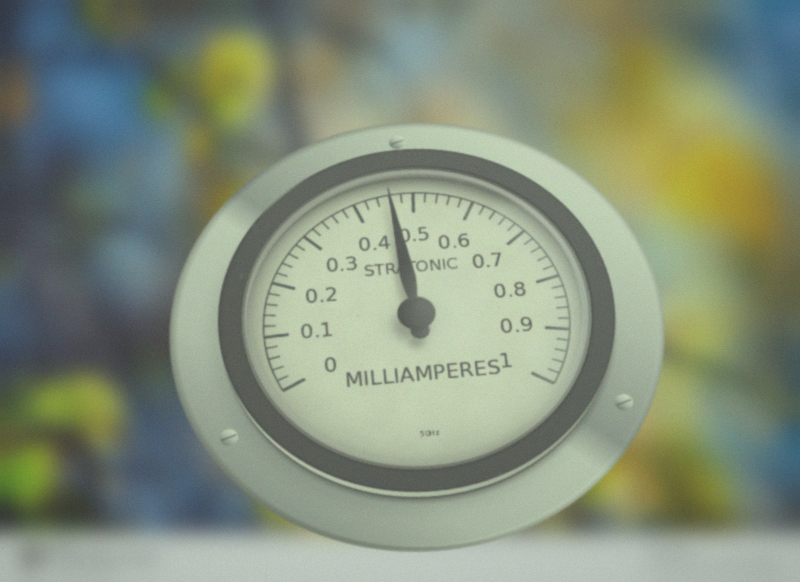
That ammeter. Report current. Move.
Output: 0.46 mA
